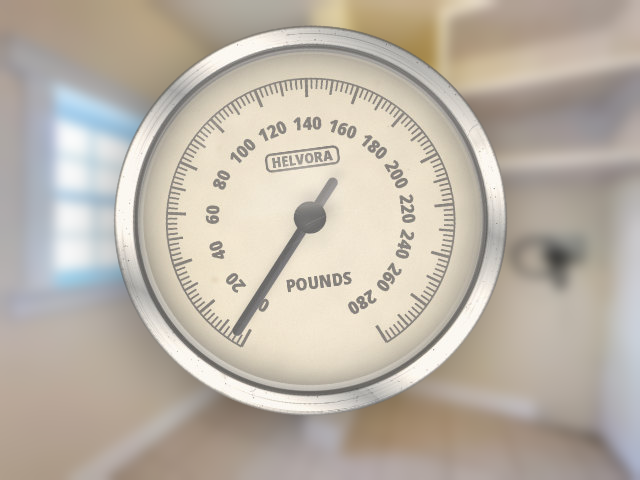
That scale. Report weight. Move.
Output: 4 lb
